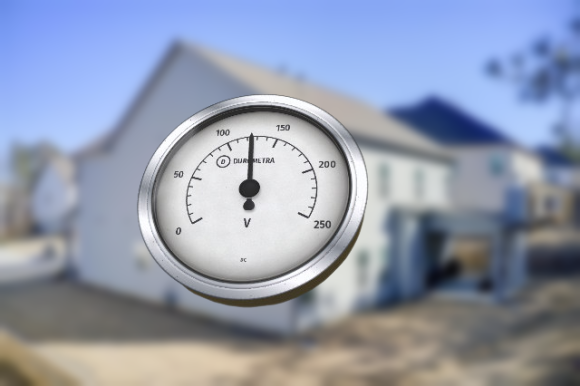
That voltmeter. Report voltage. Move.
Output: 125 V
